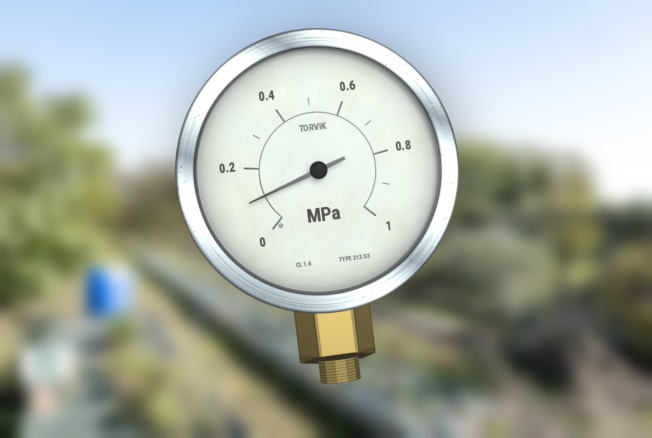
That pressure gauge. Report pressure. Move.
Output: 0.1 MPa
